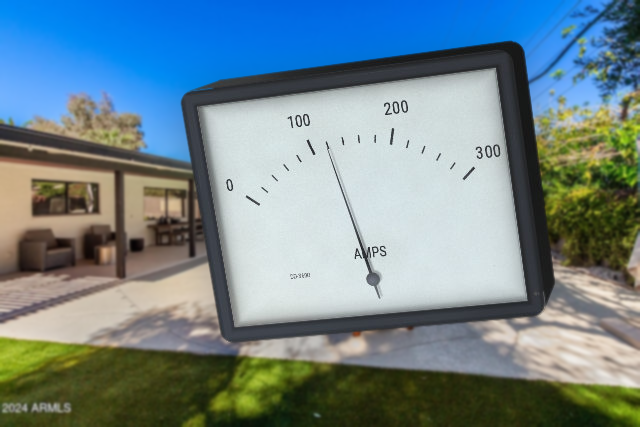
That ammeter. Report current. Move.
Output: 120 A
